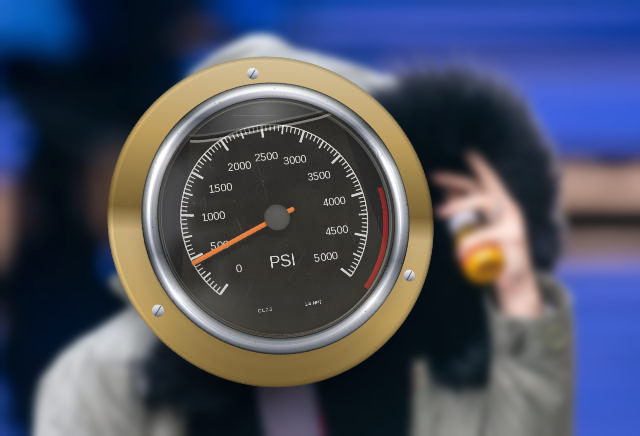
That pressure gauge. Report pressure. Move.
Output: 450 psi
